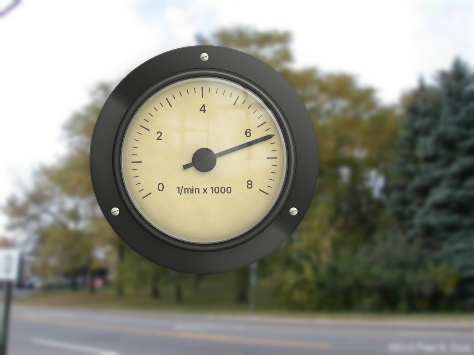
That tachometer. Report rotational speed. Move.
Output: 6400 rpm
